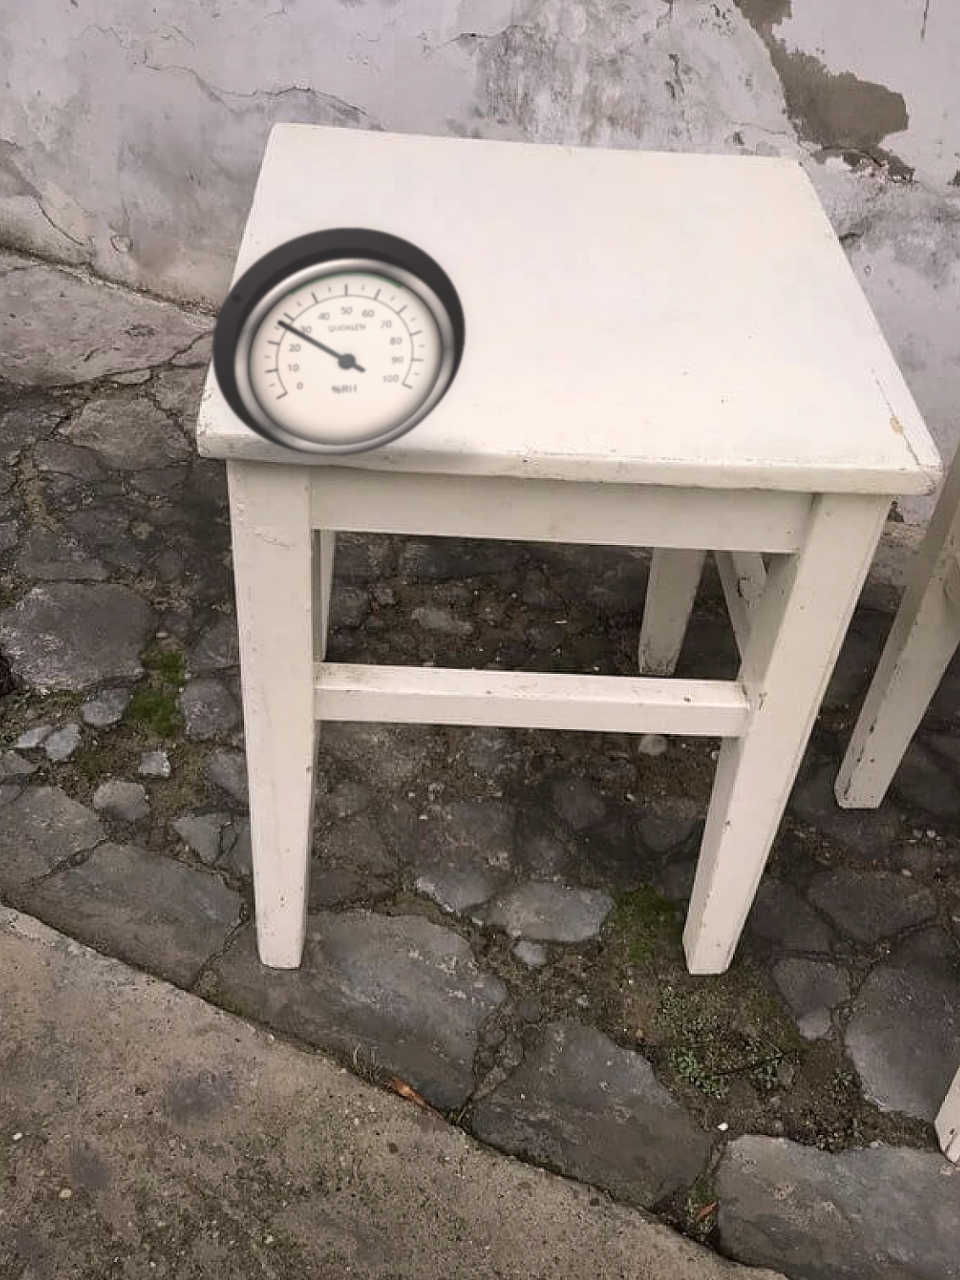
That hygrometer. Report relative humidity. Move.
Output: 27.5 %
